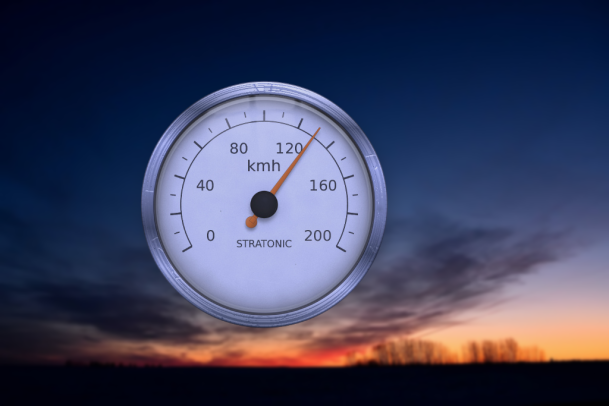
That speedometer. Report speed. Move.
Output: 130 km/h
